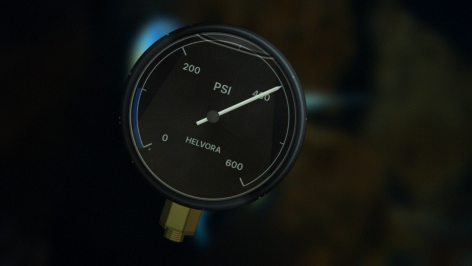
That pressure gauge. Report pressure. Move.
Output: 400 psi
